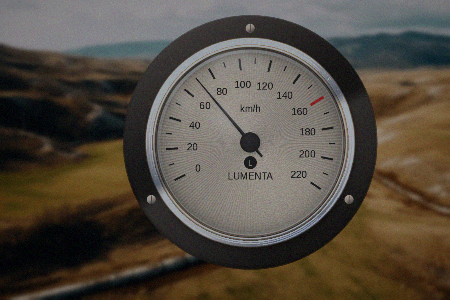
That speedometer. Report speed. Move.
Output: 70 km/h
